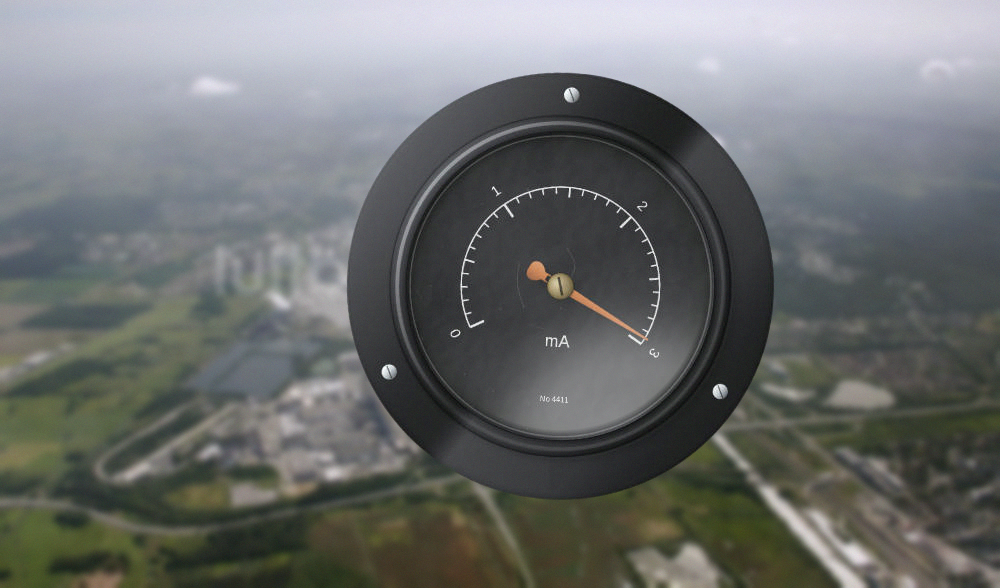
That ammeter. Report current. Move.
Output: 2.95 mA
